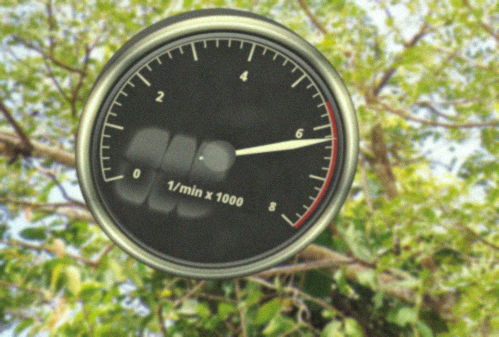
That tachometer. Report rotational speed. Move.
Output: 6200 rpm
